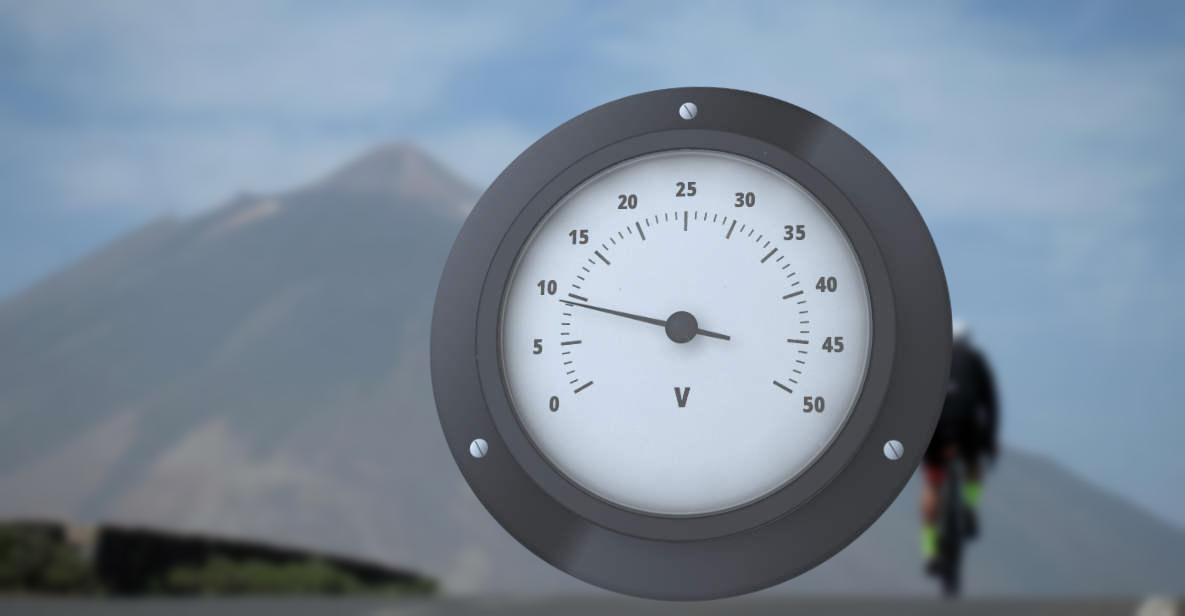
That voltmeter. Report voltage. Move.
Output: 9 V
